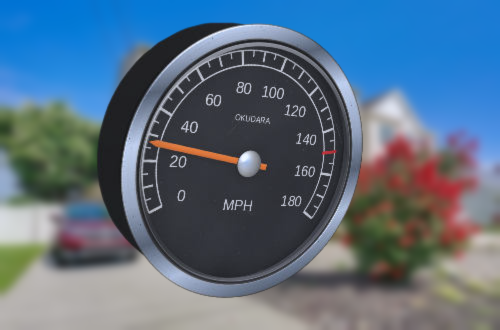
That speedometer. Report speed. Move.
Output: 27.5 mph
